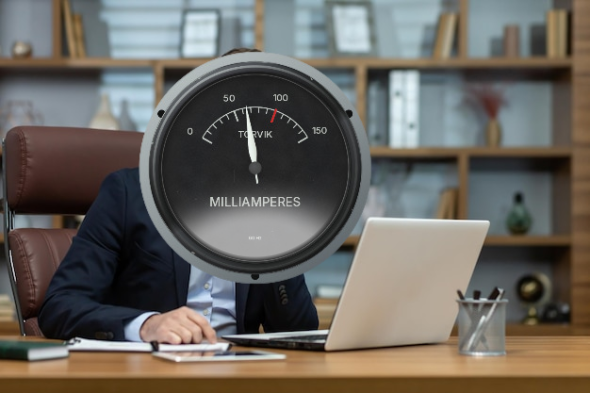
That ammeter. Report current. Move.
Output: 65 mA
